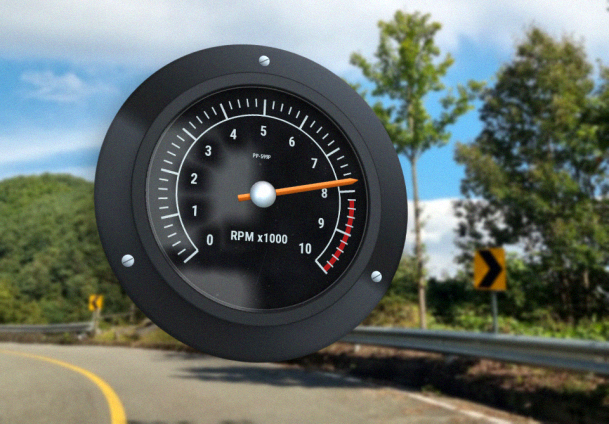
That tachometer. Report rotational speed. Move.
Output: 7800 rpm
